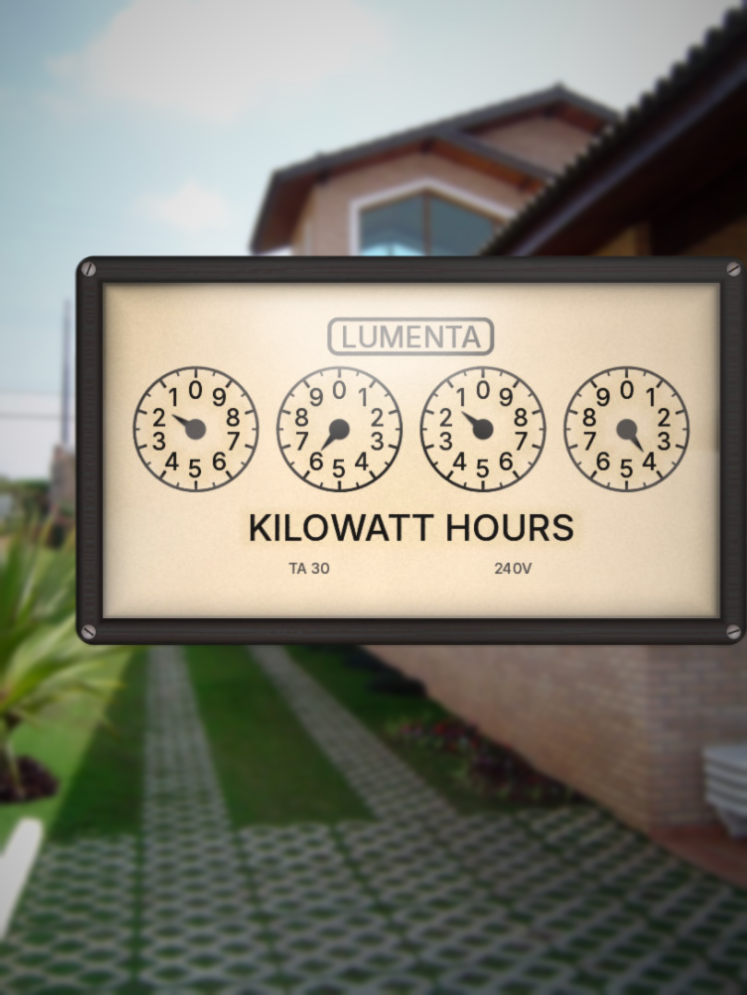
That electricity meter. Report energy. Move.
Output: 1614 kWh
